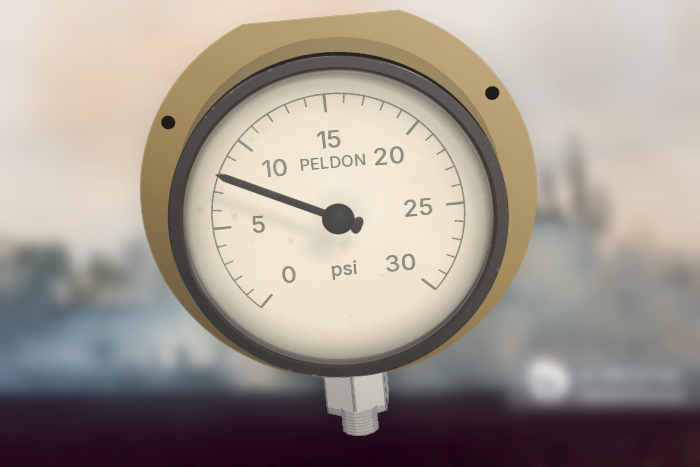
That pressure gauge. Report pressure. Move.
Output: 8 psi
